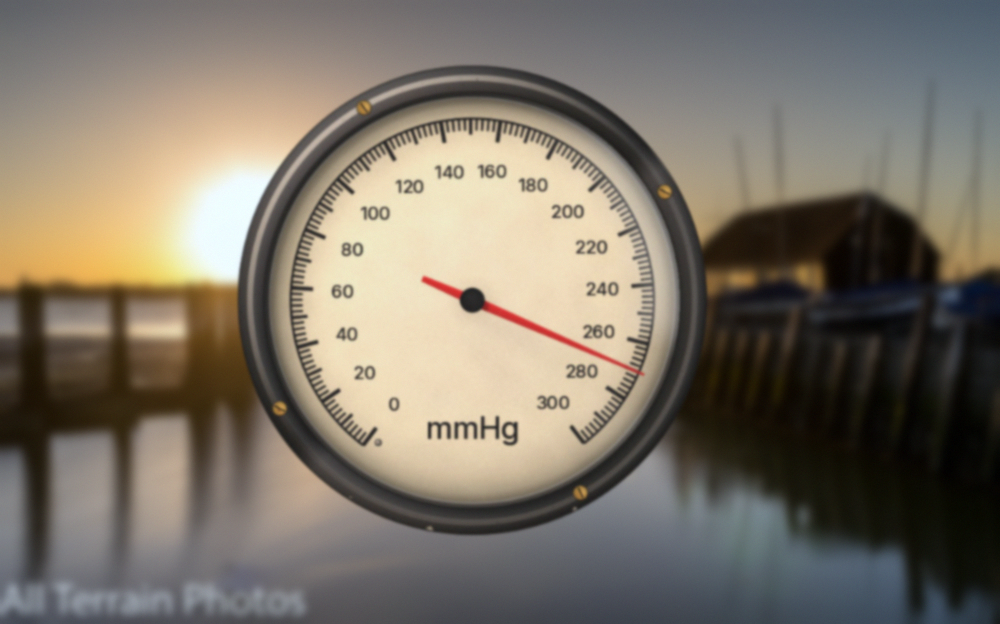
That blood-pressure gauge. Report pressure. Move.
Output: 270 mmHg
